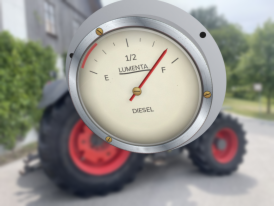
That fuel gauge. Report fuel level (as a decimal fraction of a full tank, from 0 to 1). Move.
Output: 0.875
